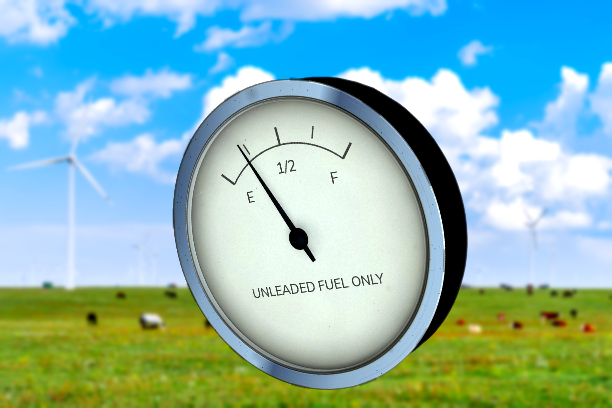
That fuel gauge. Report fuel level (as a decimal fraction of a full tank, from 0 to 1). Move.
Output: 0.25
